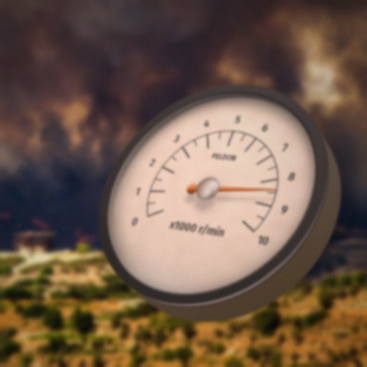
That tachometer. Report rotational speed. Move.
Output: 8500 rpm
